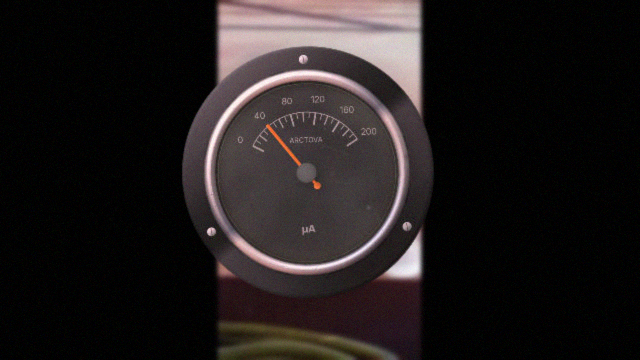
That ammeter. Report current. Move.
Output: 40 µA
